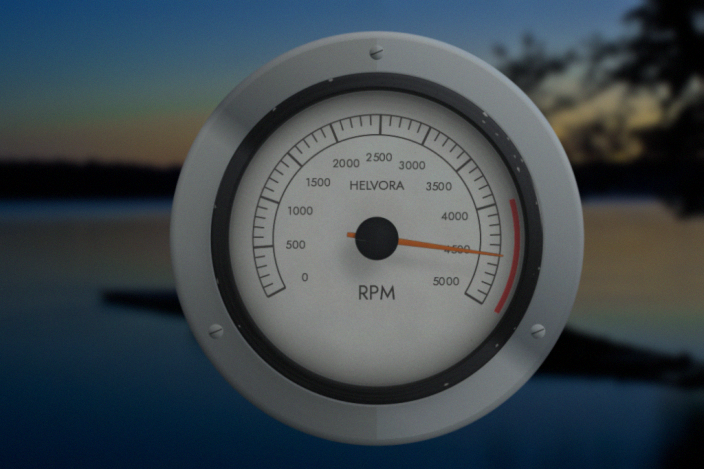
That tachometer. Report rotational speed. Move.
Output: 4500 rpm
